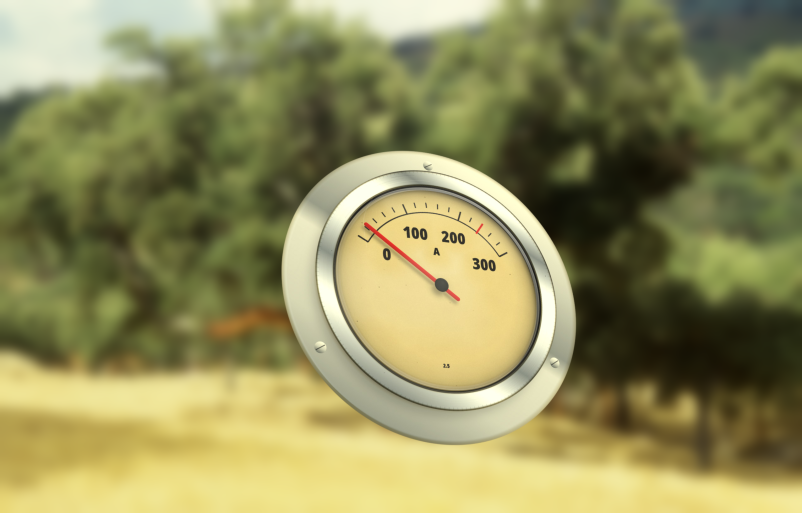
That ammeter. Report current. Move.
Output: 20 A
